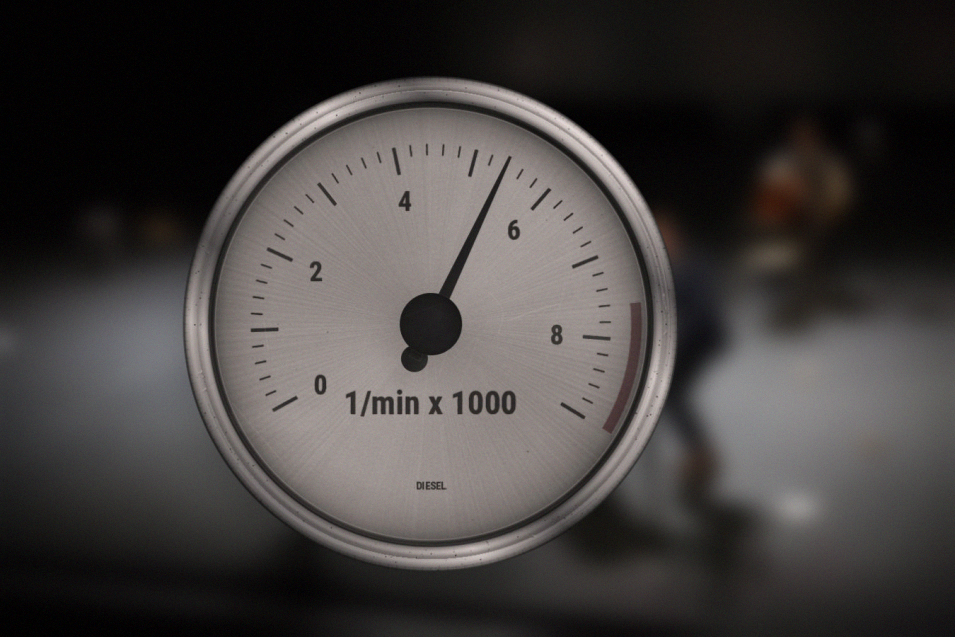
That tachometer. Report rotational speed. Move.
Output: 5400 rpm
